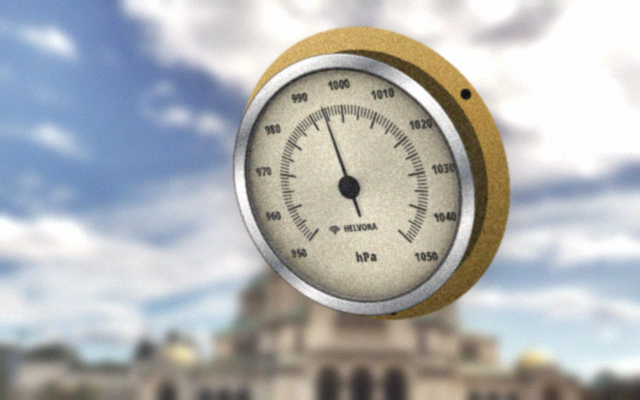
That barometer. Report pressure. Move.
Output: 995 hPa
